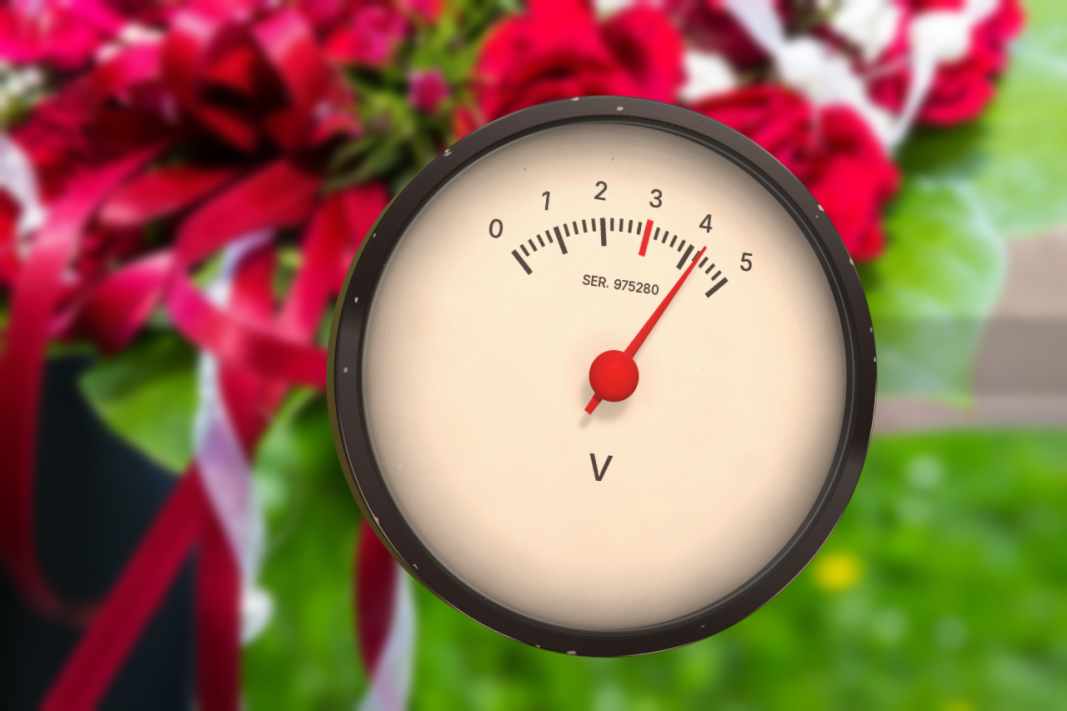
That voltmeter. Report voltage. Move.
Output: 4.2 V
